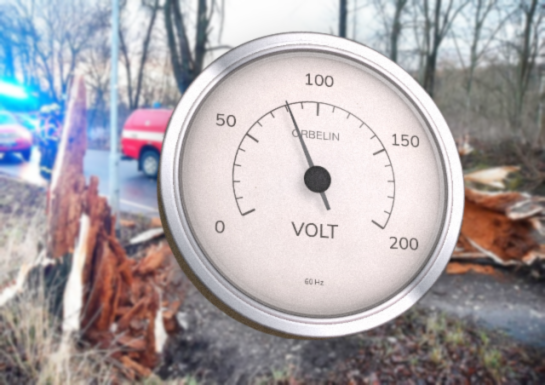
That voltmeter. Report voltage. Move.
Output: 80 V
